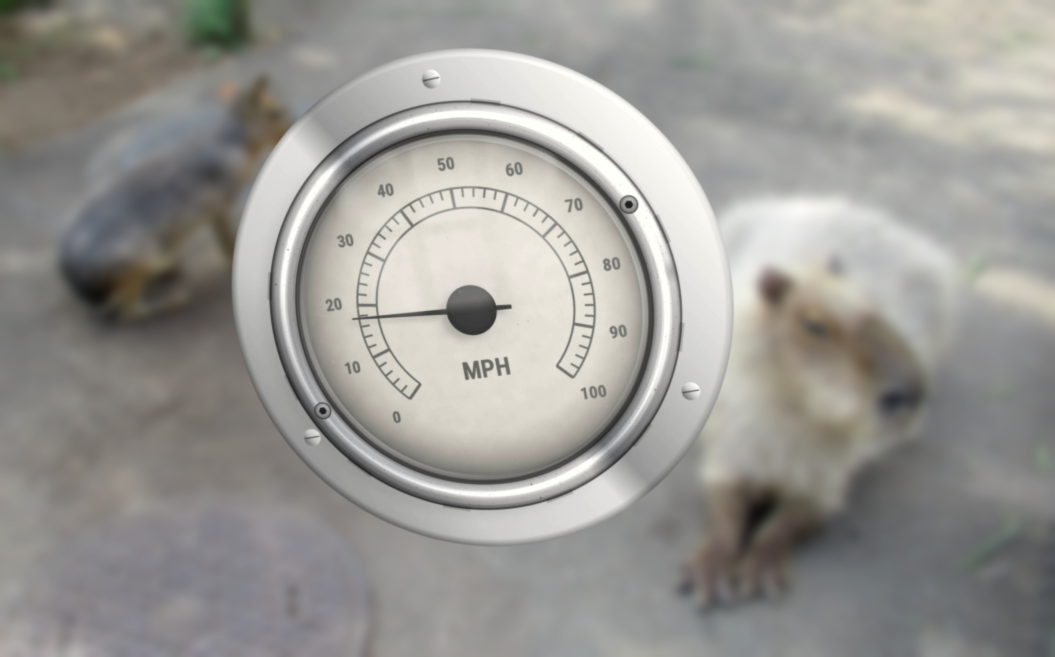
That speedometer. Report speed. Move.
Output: 18 mph
